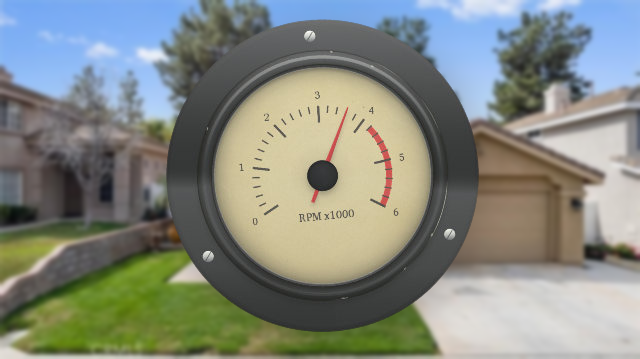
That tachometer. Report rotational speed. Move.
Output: 3600 rpm
